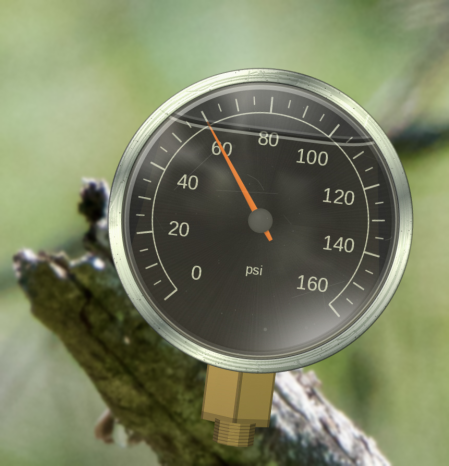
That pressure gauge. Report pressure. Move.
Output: 60 psi
